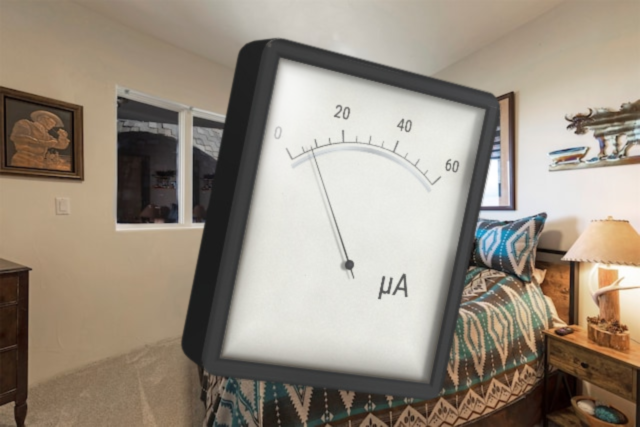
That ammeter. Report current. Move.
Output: 7.5 µA
